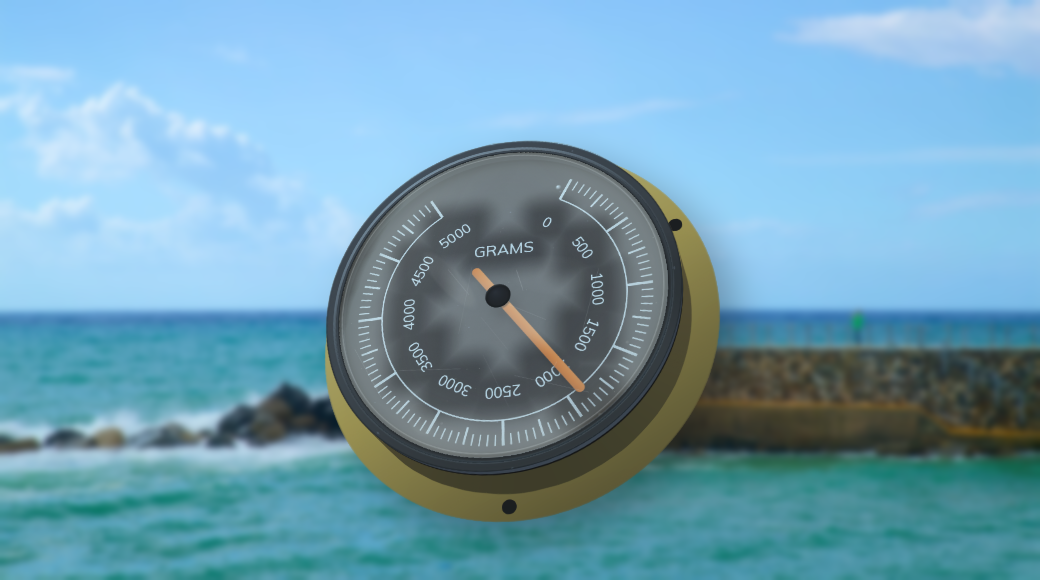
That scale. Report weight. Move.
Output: 1900 g
